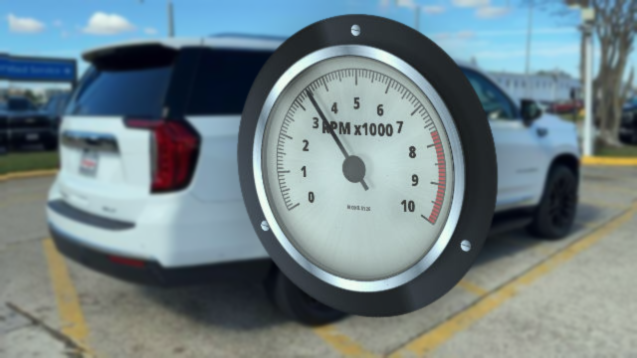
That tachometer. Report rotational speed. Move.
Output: 3500 rpm
